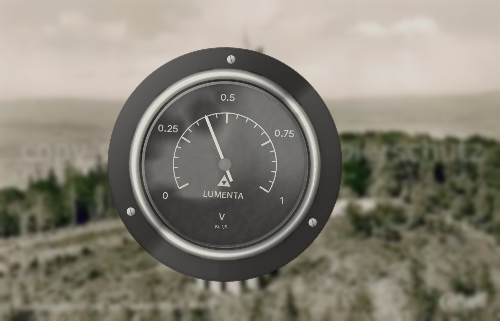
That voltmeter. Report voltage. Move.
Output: 0.4 V
